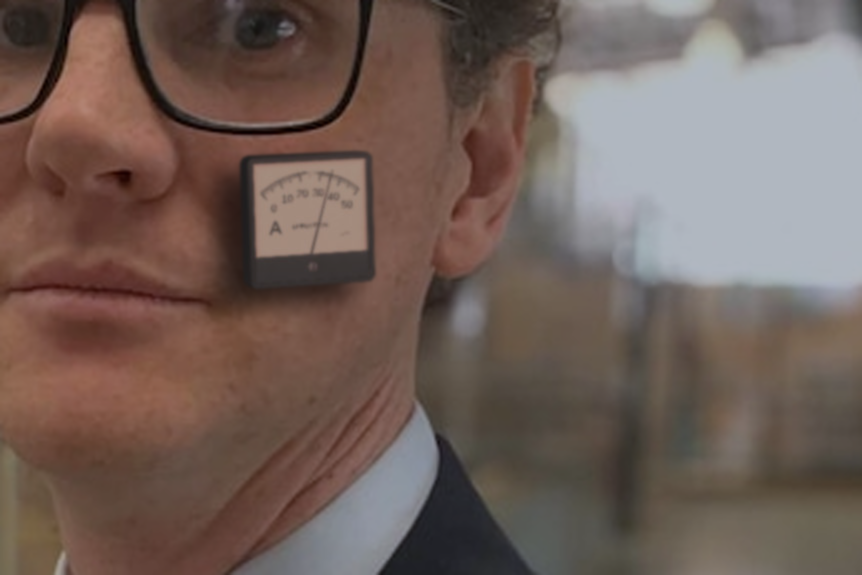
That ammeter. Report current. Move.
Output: 35 A
